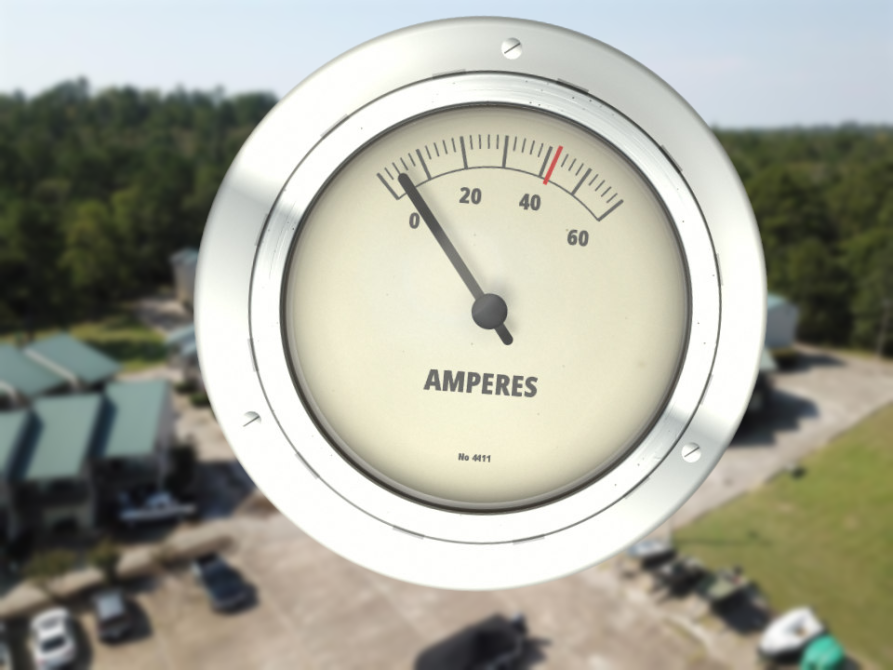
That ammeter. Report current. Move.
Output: 4 A
